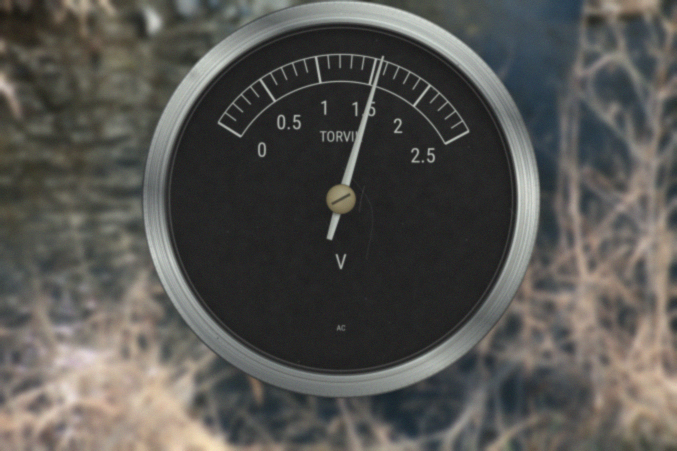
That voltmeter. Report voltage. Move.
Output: 1.55 V
